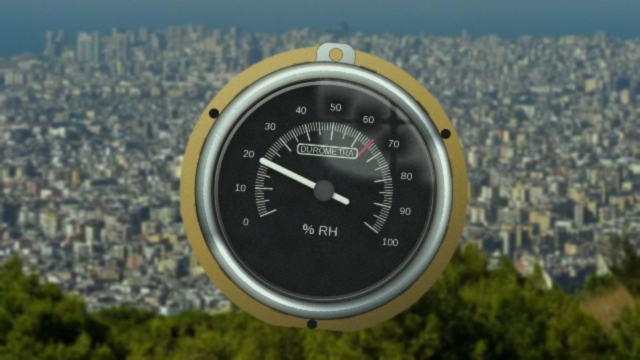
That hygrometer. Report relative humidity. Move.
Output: 20 %
